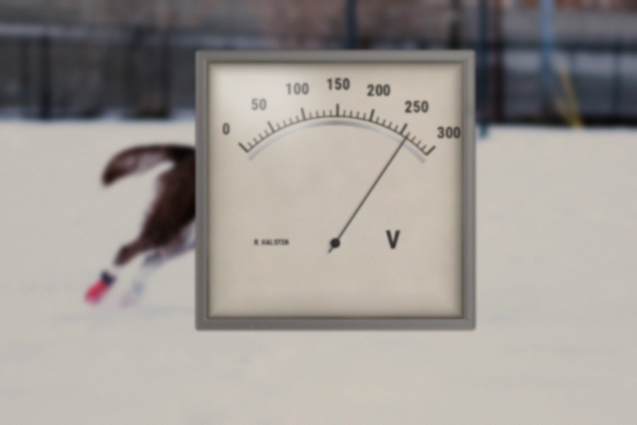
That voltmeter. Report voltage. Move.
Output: 260 V
